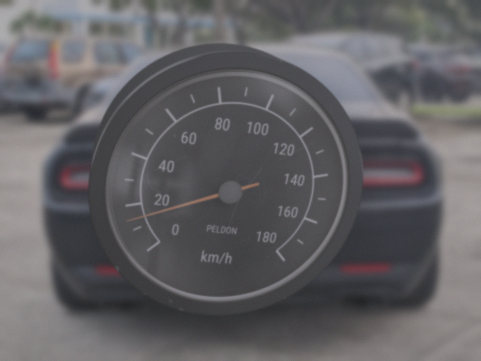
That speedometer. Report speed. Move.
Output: 15 km/h
